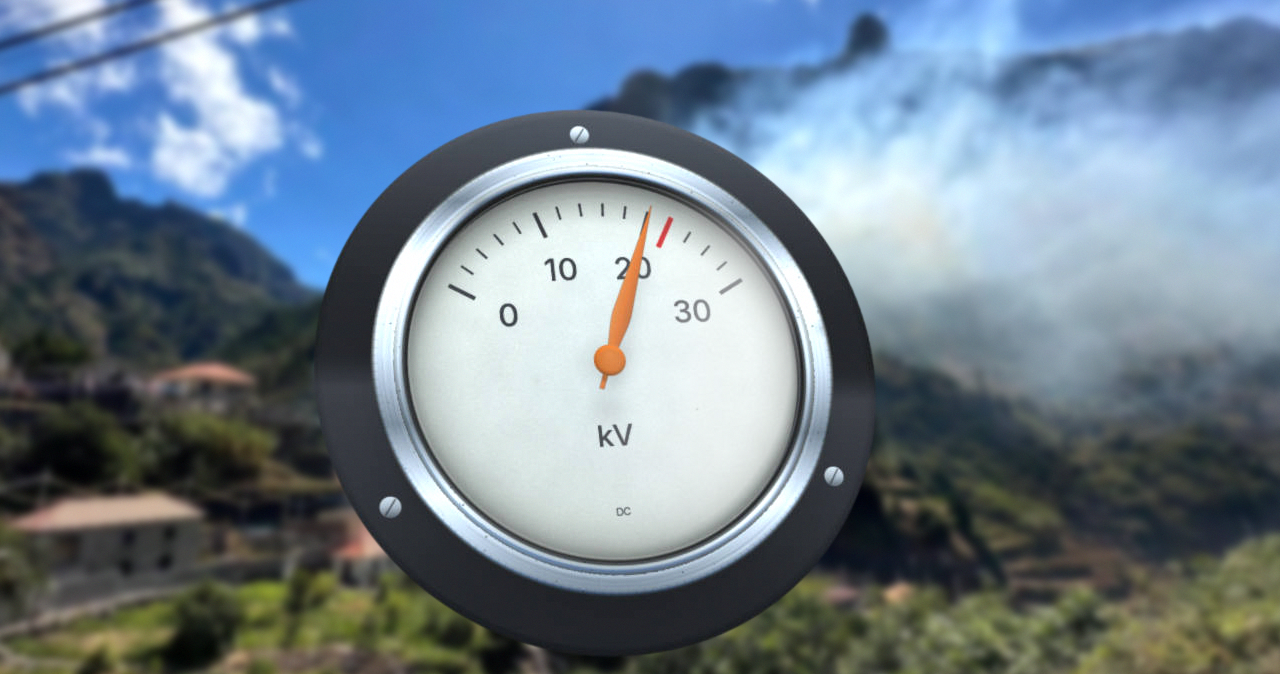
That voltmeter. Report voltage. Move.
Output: 20 kV
